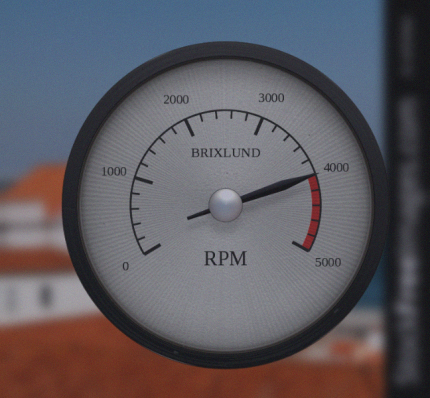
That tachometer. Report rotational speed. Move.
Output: 4000 rpm
